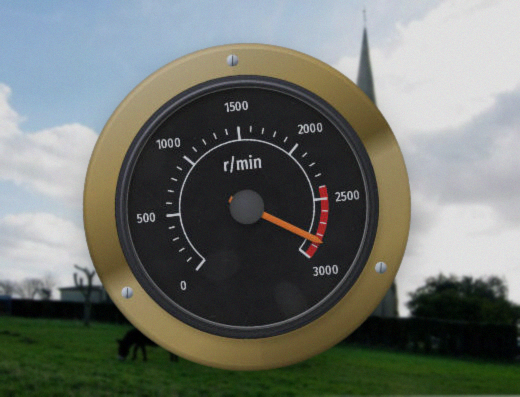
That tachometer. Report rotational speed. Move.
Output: 2850 rpm
